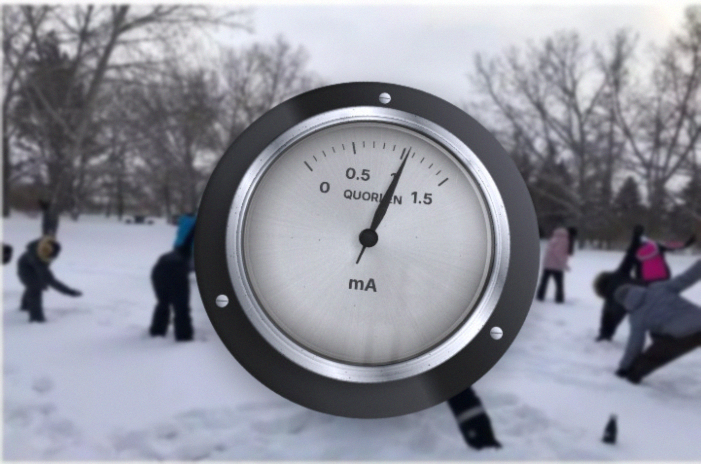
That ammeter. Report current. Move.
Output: 1.05 mA
